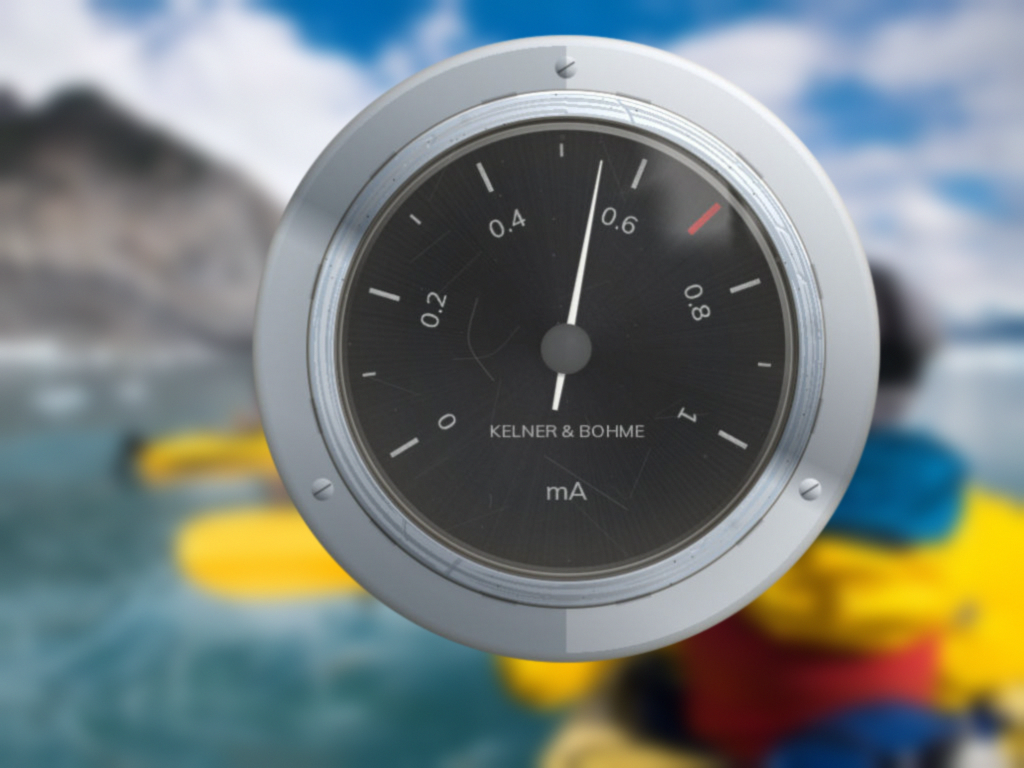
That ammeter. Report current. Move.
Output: 0.55 mA
